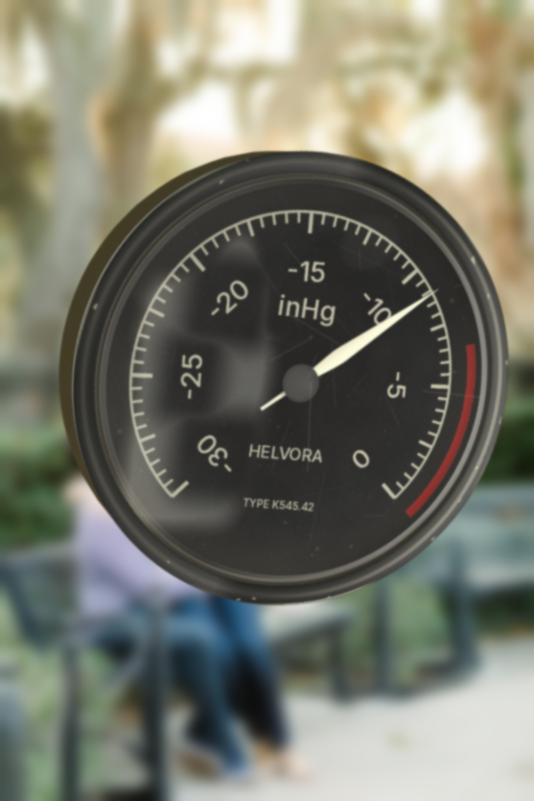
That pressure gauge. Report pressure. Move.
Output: -9 inHg
